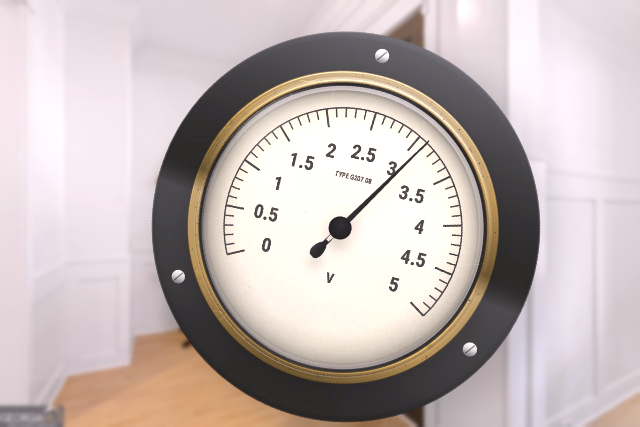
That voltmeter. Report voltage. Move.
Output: 3.1 V
